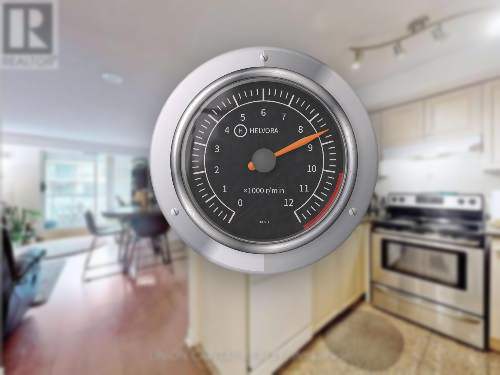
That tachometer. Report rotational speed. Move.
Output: 8600 rpm
